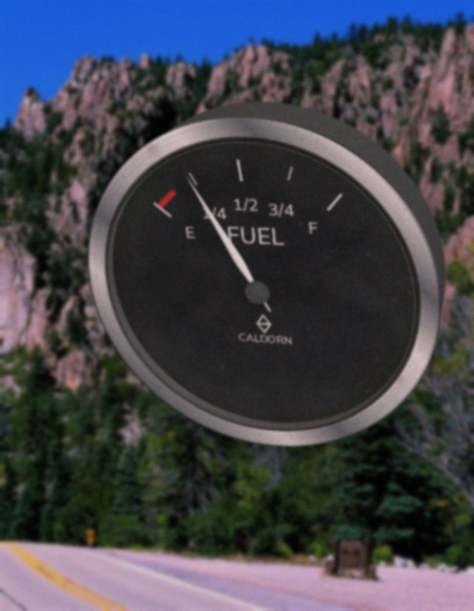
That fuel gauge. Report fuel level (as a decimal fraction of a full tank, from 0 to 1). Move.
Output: 0.25
